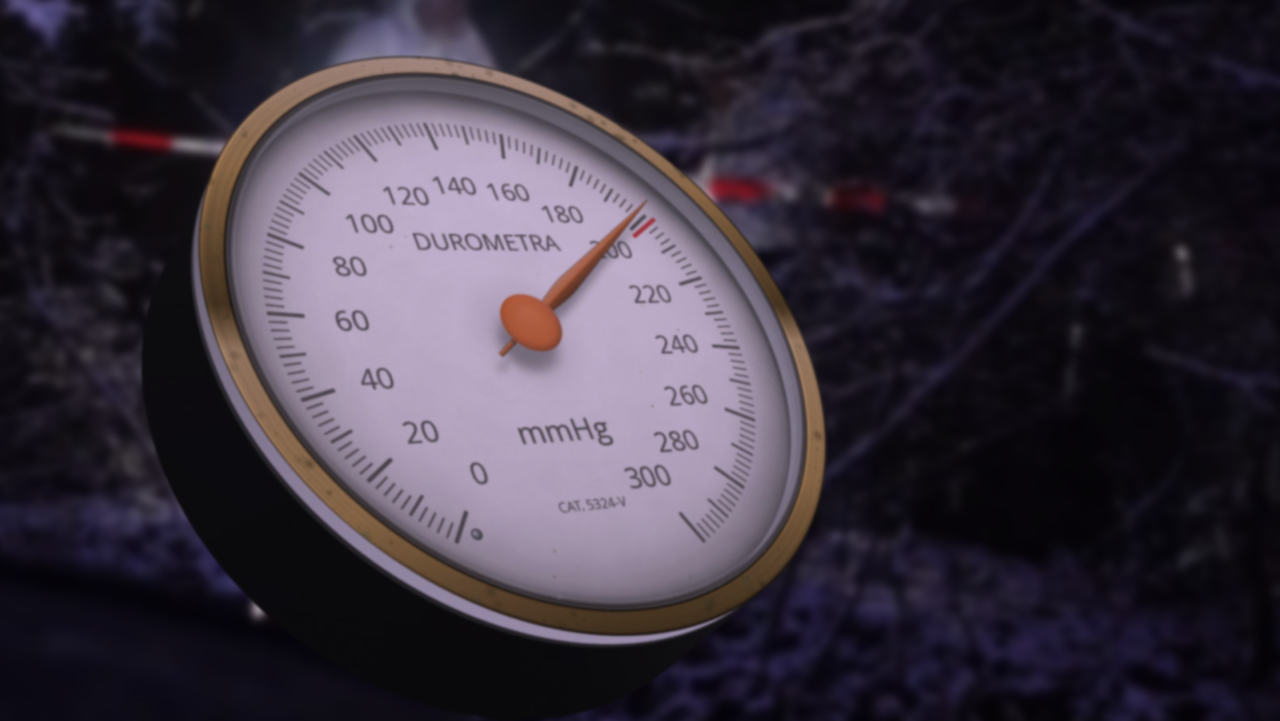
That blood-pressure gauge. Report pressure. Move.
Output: 198 mmHg
